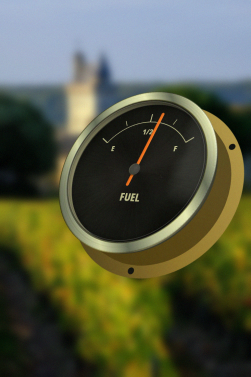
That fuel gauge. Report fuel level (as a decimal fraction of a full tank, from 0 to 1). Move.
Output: 0.625
